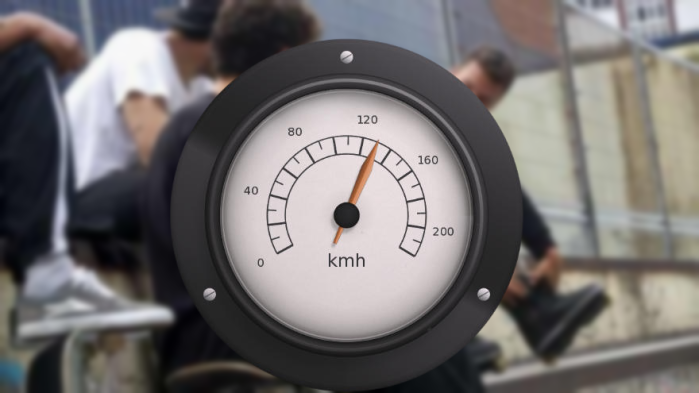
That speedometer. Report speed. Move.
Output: 130 km/h
